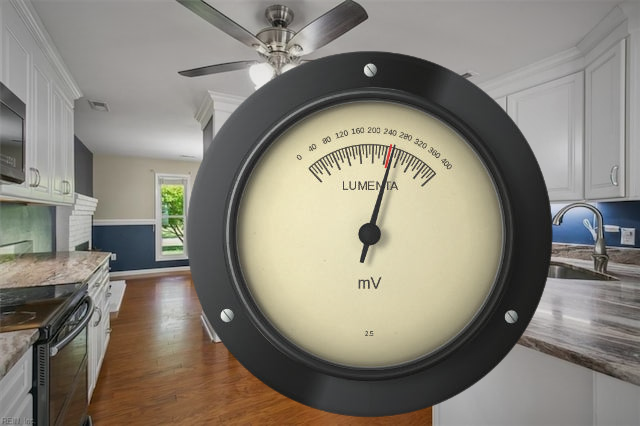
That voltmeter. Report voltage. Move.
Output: 260 mV
